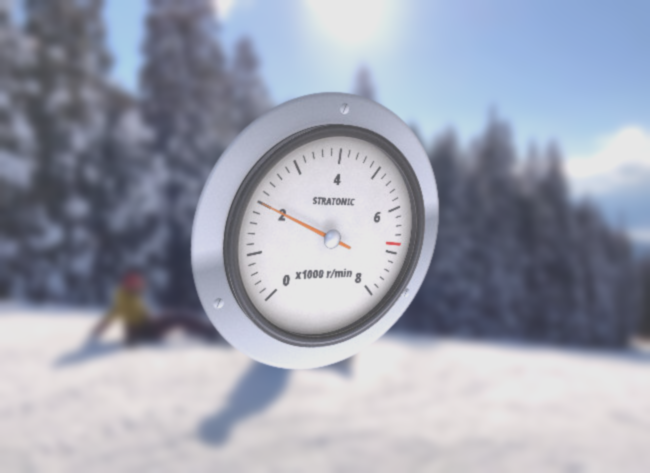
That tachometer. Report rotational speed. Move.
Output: 2000 rpm
